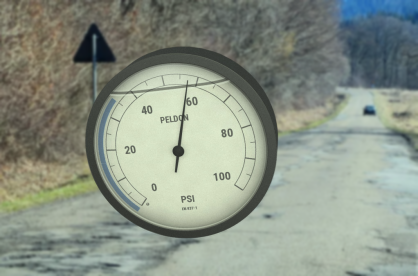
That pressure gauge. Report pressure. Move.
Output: 57.5 psi
